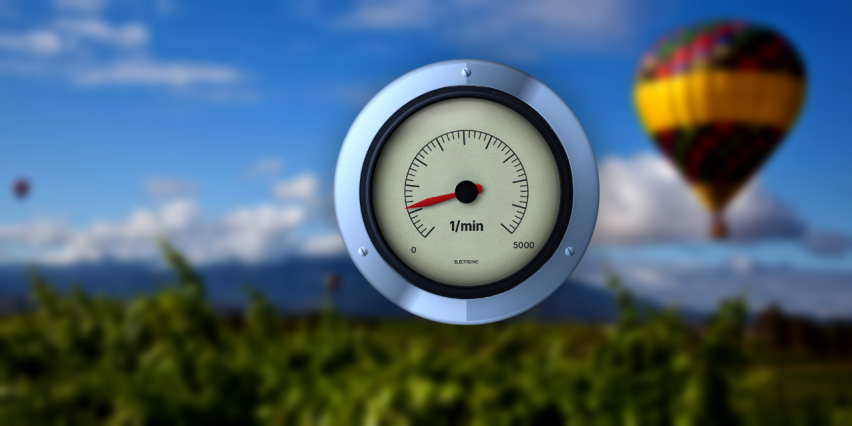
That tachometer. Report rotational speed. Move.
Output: 600 rpm
